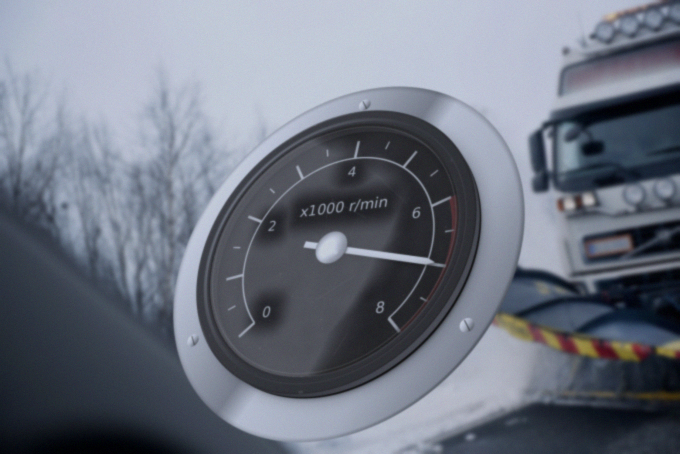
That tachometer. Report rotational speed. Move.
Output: 7000 rpm
